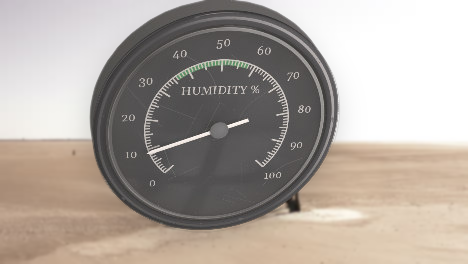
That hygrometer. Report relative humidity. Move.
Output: 10 %
